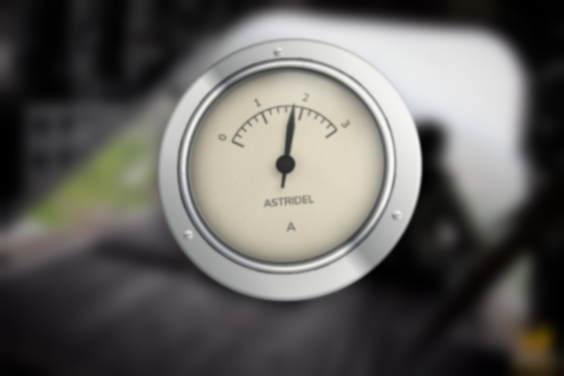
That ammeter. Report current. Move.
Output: 1.8 A
